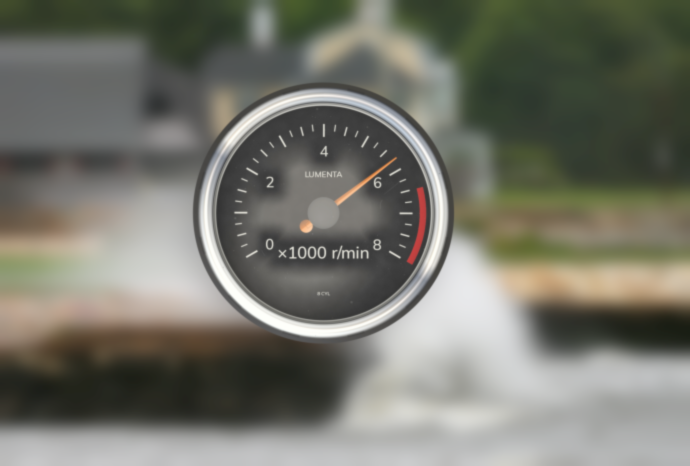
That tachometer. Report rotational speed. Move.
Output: 5750 rpm
